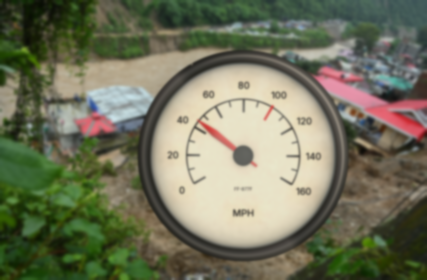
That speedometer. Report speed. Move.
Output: 45 mph
